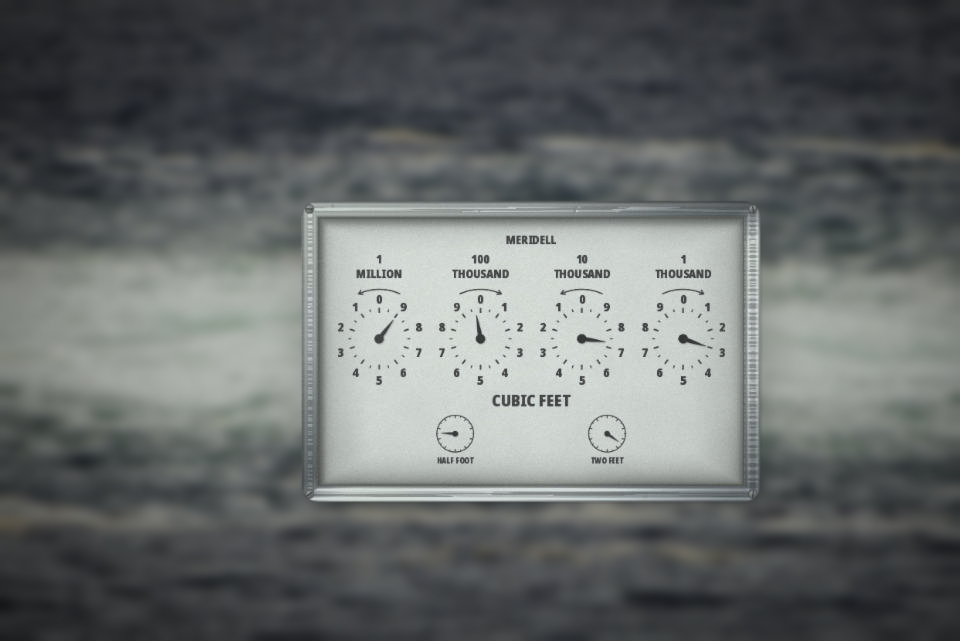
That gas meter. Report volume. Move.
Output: 897300 ft³
